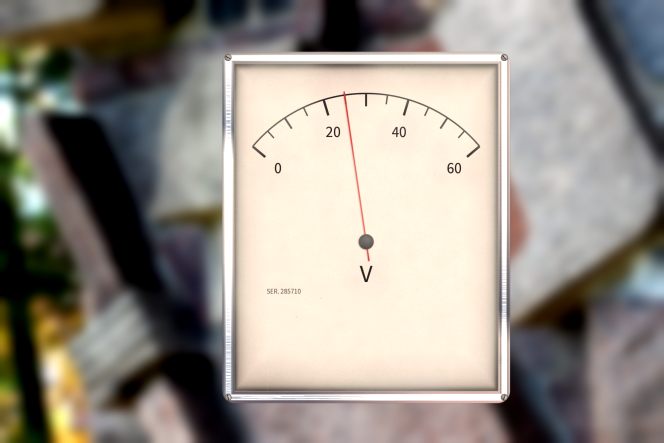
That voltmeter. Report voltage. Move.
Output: 25 V
